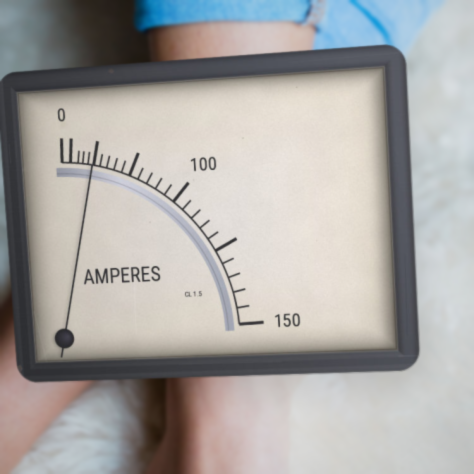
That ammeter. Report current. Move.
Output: 50 A
